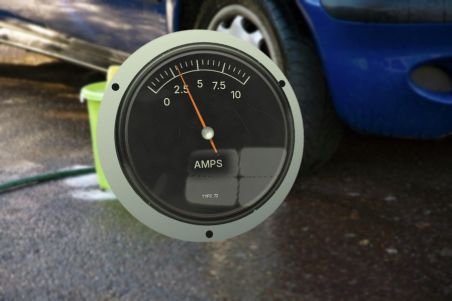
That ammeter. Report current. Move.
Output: 3 A
